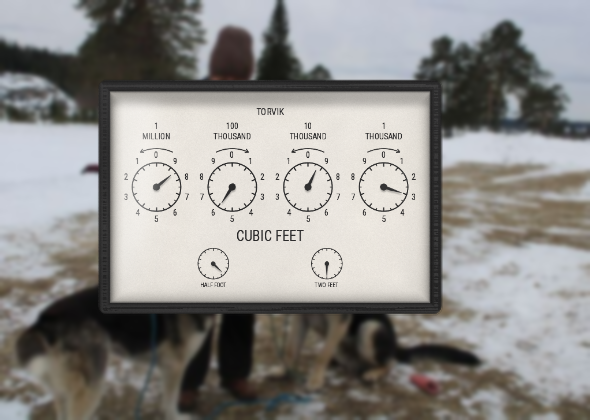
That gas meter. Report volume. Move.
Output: 859300 ft³
